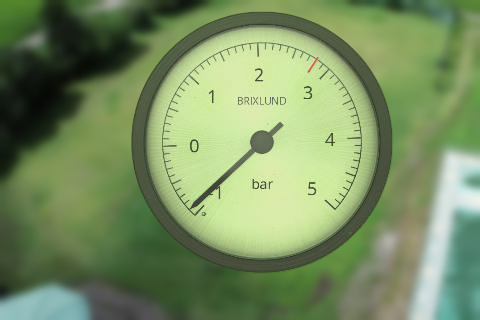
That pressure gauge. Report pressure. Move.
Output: -0.9 bar
